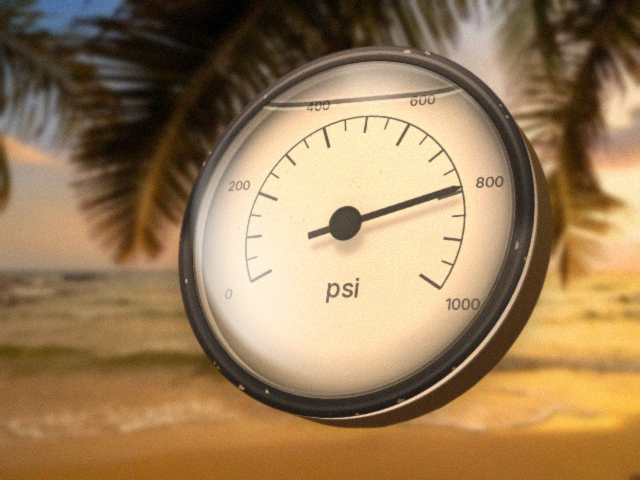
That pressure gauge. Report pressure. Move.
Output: 800 psi
